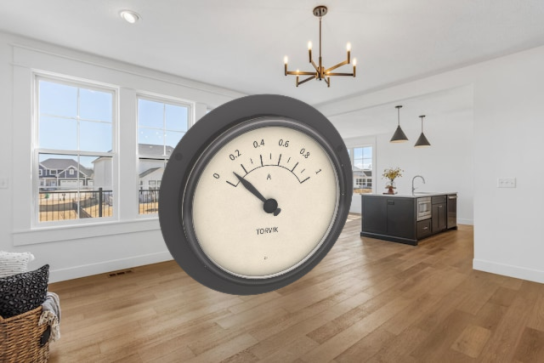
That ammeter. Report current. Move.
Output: 0.1 A
